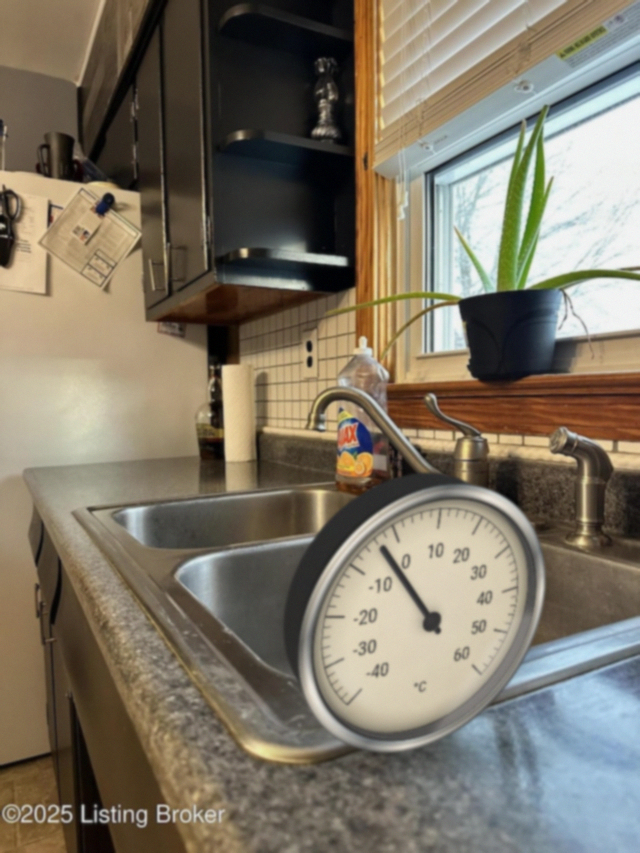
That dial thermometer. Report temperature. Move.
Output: -4 °C
